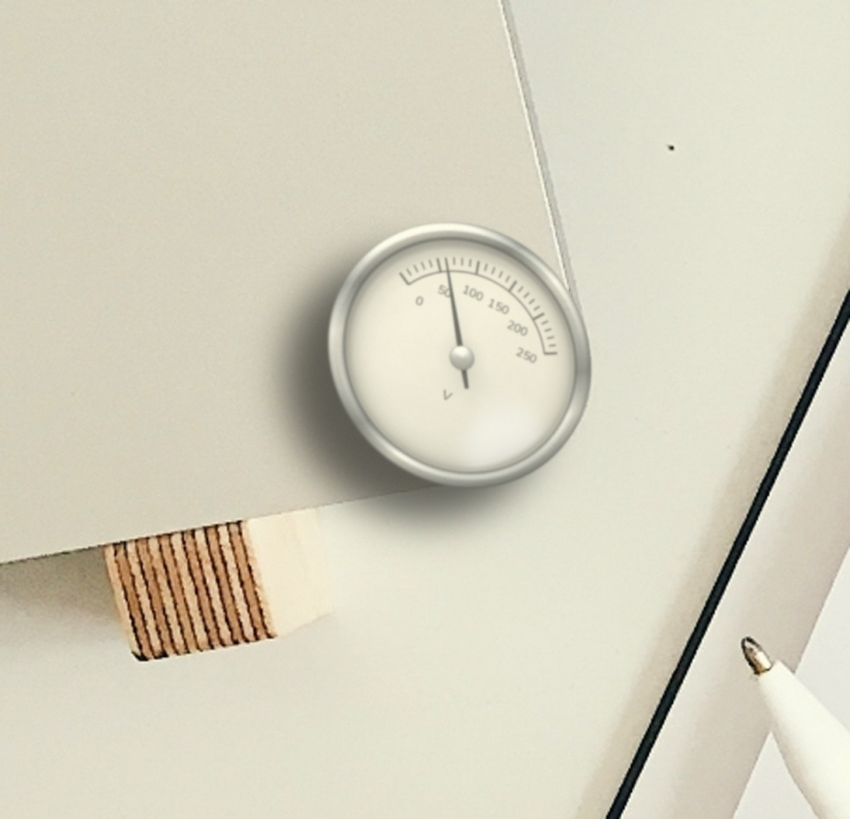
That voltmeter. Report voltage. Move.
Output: 60 V
